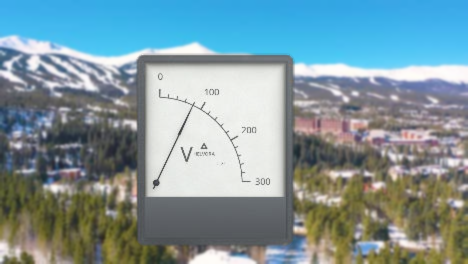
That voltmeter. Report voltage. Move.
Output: 80 V
